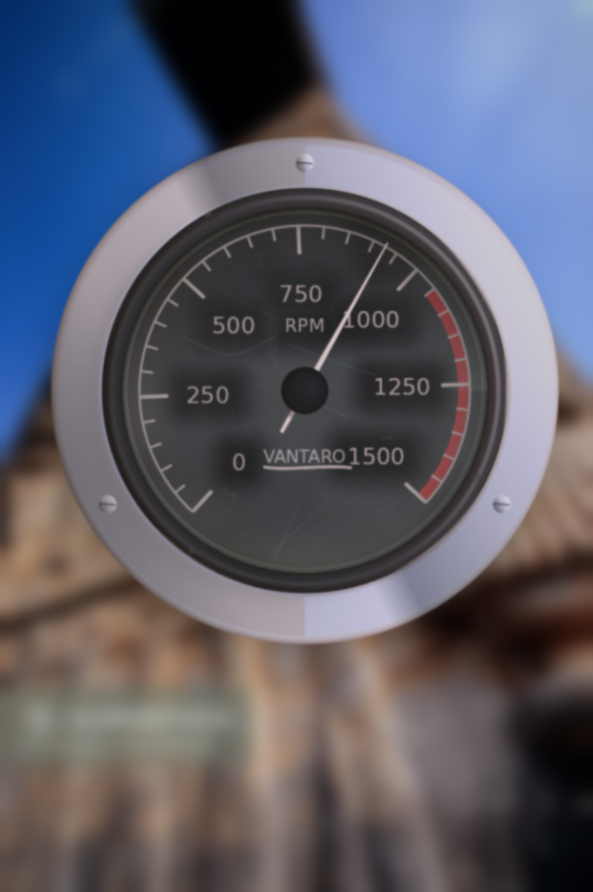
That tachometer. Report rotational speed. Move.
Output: 925 rpm
